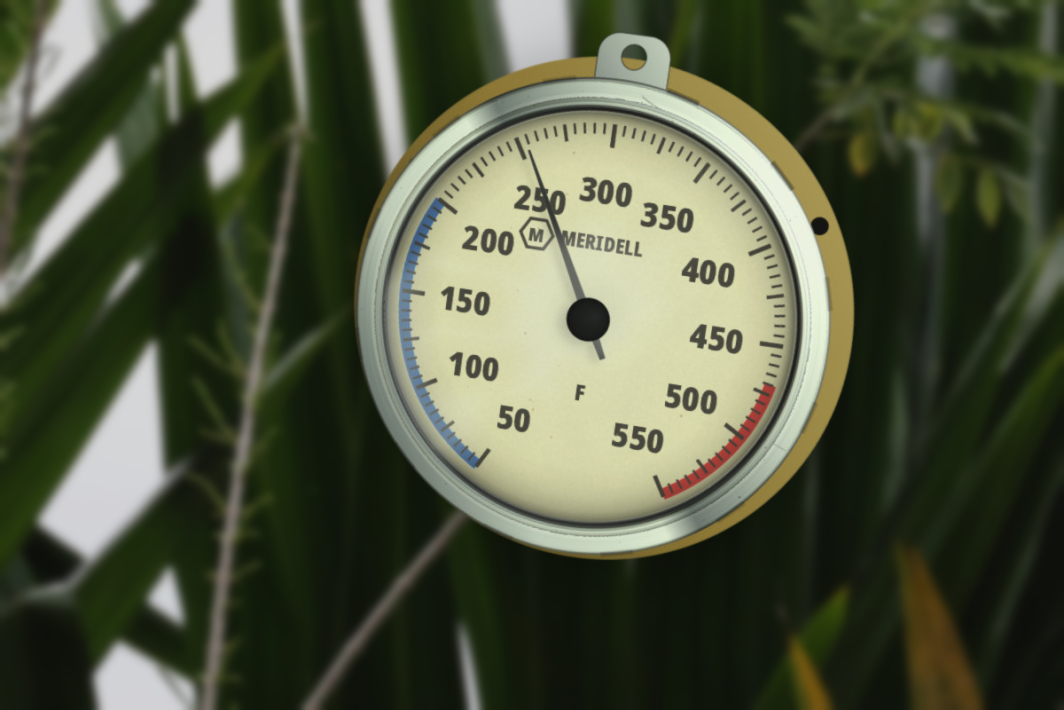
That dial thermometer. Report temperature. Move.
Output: 255 °F
